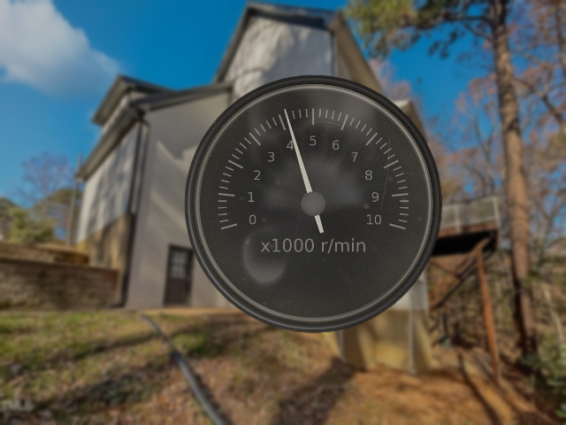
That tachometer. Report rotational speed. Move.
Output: 4200 rpm
